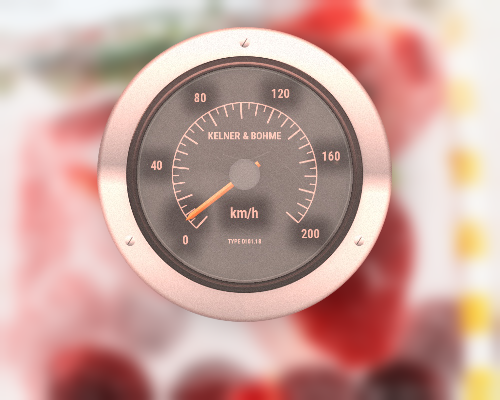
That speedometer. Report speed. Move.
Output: 7.5 km/h
